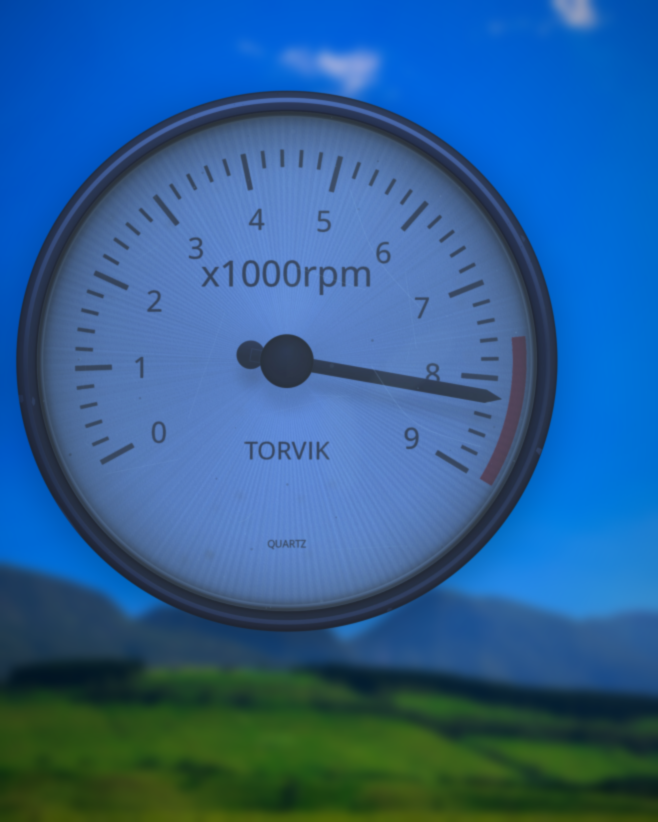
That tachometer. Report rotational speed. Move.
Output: 8200 rpm
